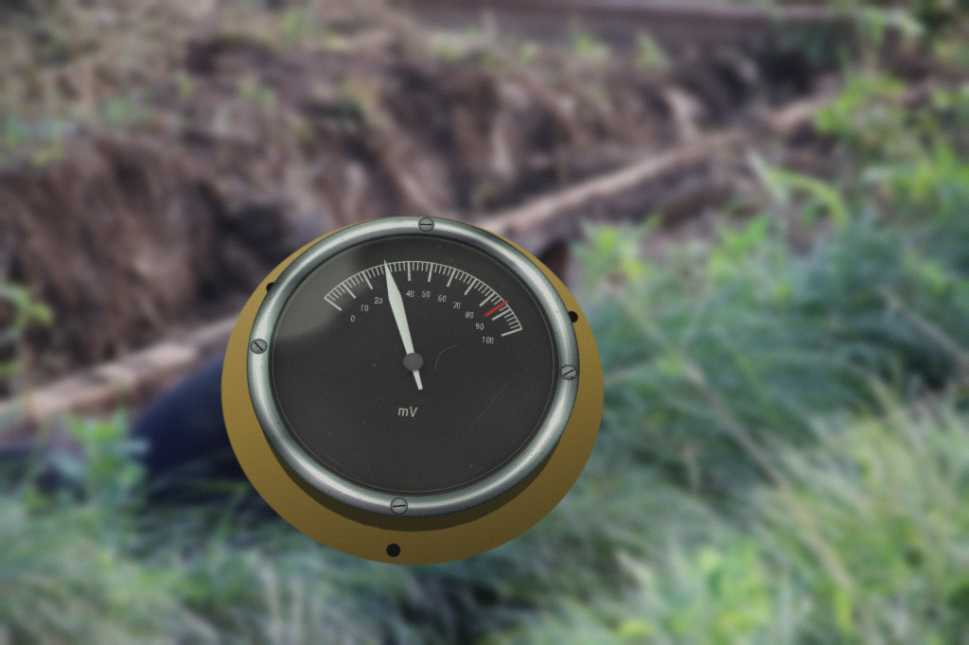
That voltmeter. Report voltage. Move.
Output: 30 mV
